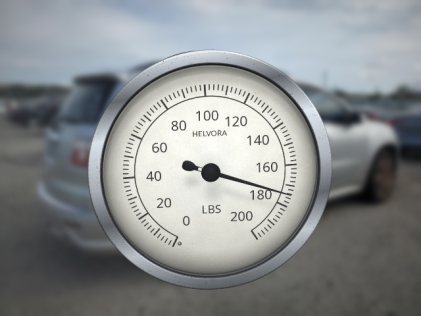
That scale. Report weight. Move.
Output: 174 lb
